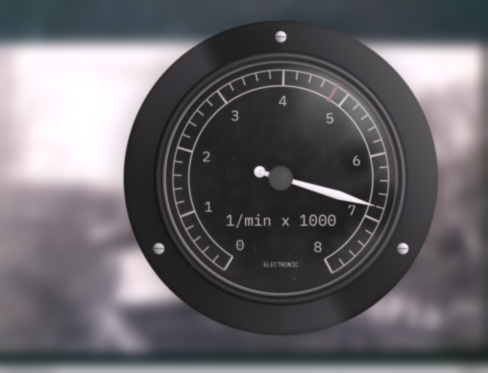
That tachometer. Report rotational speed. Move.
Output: 6800 rpm
